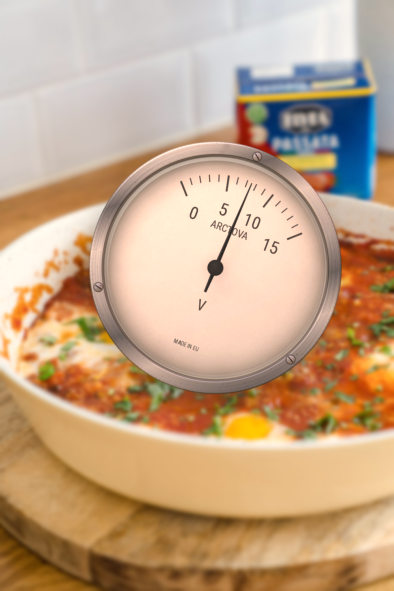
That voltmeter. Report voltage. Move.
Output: 7.5 V
